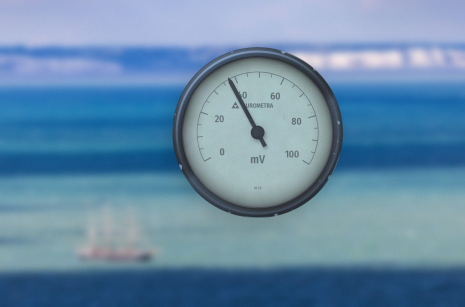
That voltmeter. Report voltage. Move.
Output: 37.5 mV
